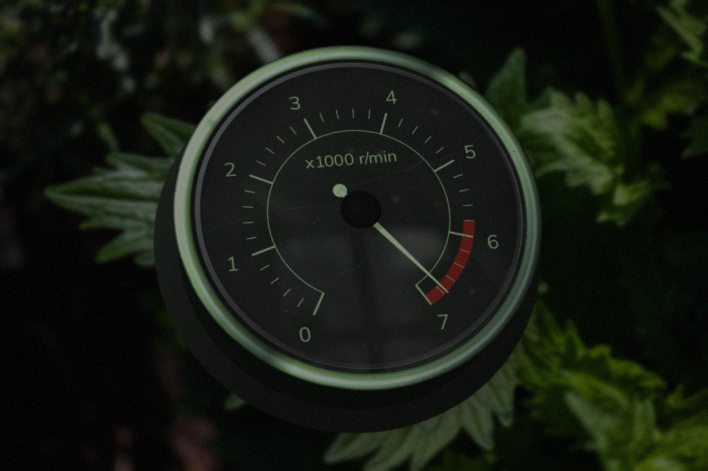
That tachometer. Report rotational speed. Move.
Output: 6800 rpm
